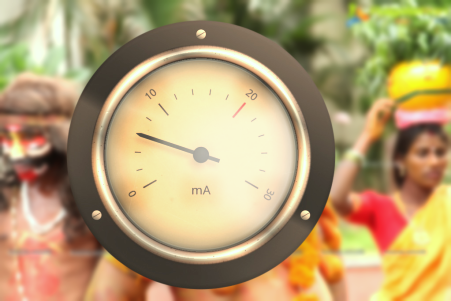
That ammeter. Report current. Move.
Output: 6 mA
